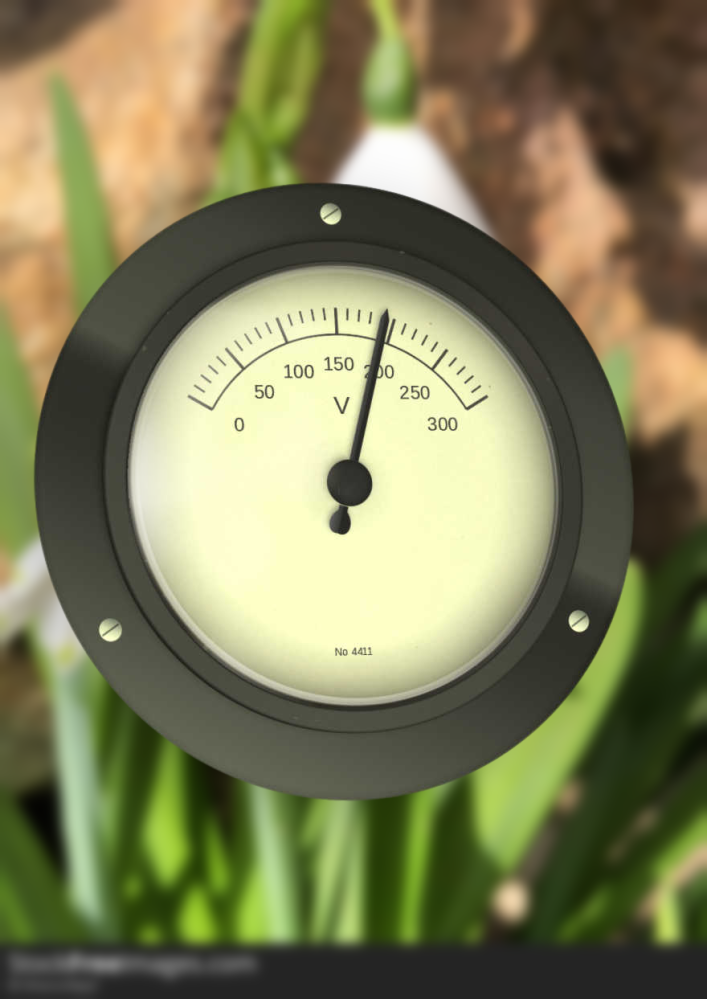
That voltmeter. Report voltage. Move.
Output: 190 V
